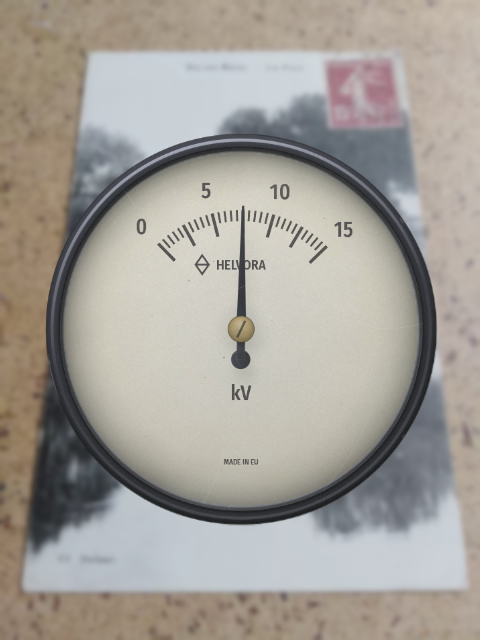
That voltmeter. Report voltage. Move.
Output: 7.5 kV
